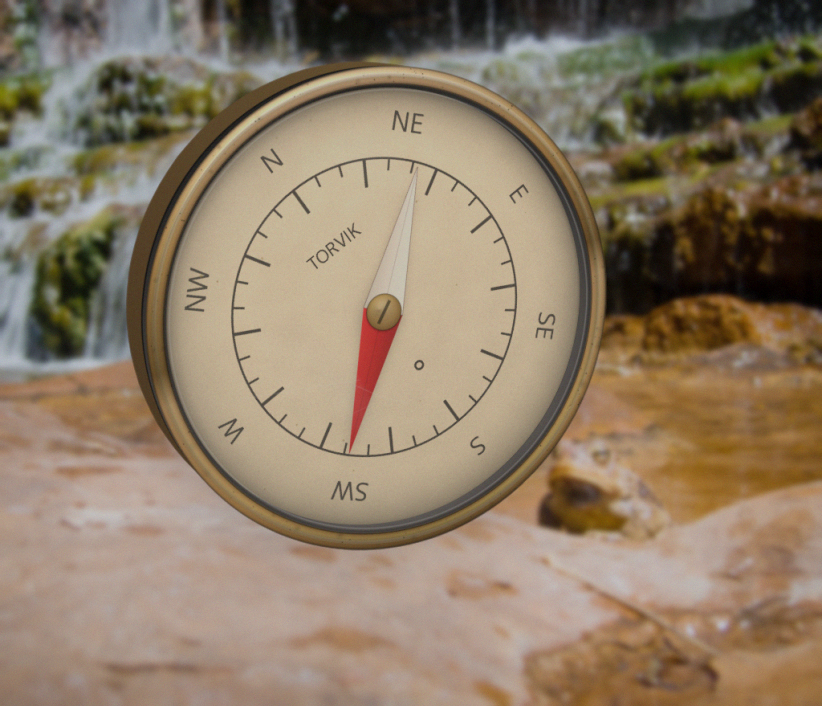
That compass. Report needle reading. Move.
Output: 230 °
